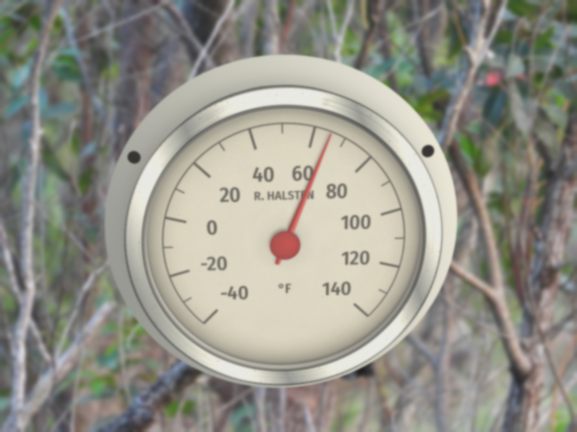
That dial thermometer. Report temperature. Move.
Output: 65 °F
